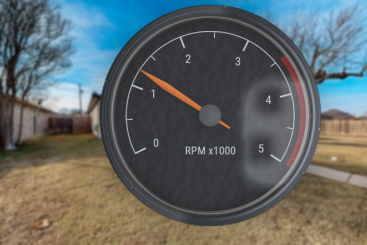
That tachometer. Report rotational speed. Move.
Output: 1250 rpm
